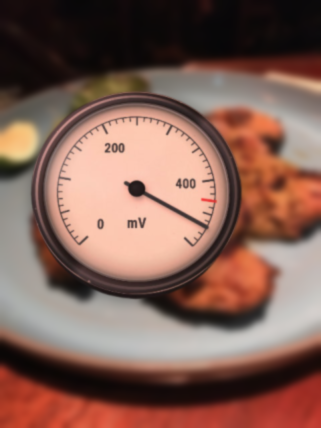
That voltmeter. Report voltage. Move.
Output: 470 mV
